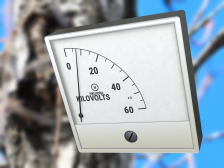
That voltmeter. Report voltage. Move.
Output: 7.5 kV
